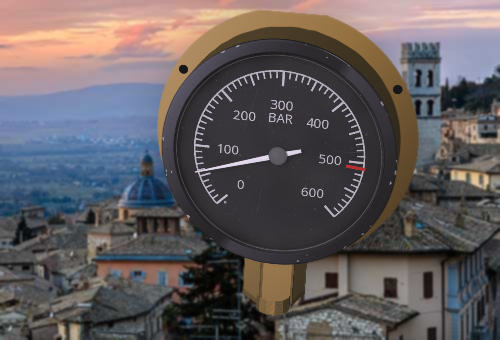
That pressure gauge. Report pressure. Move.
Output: 60 bar
